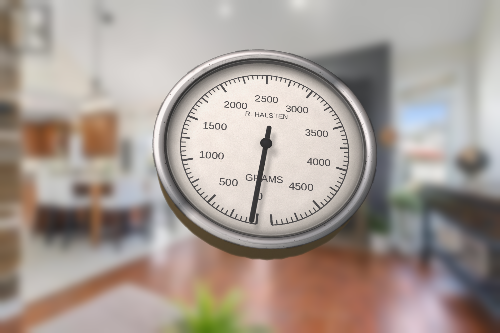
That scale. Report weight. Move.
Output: 50 g
